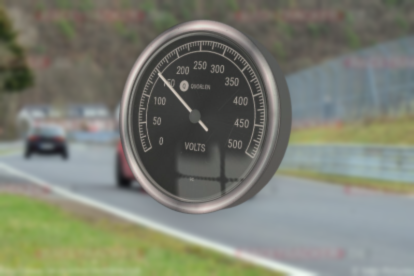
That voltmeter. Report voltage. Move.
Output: 150 V
